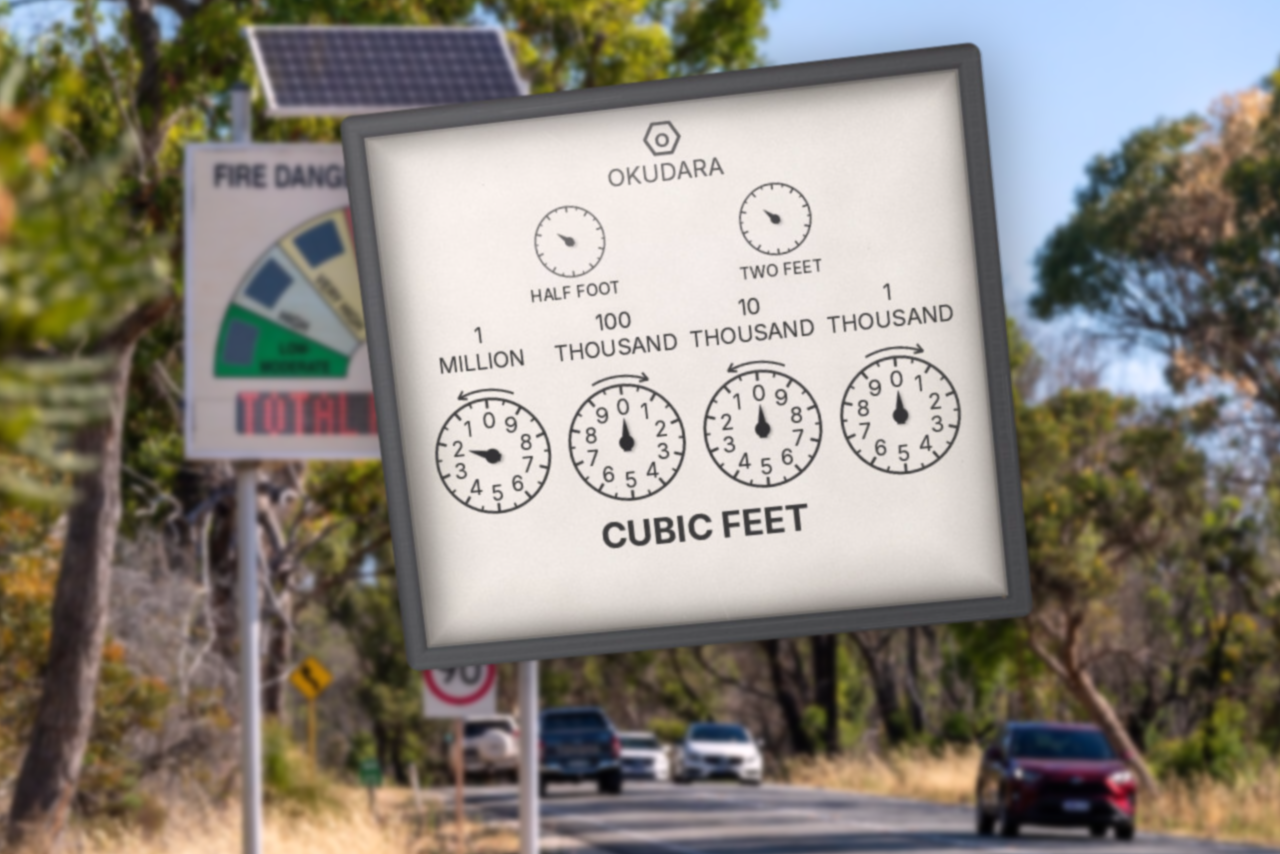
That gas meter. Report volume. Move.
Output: 200000 ft³
